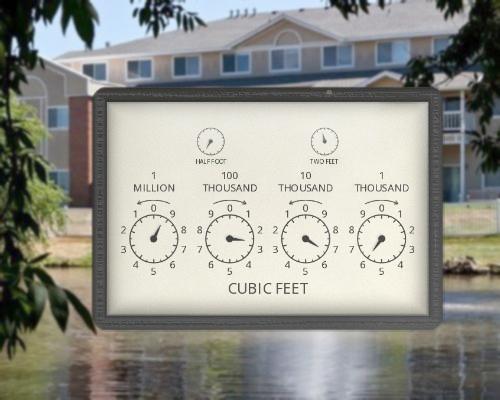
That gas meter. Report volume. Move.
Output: 926600 ft³
